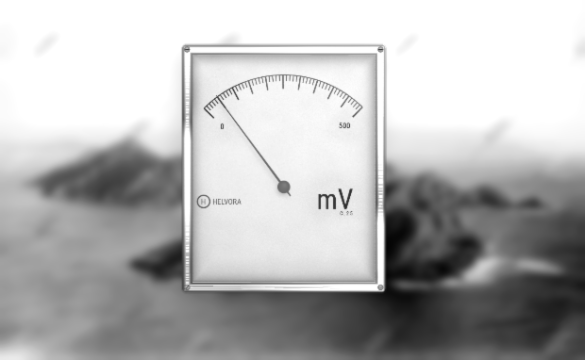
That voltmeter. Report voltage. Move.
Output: 50 mV
